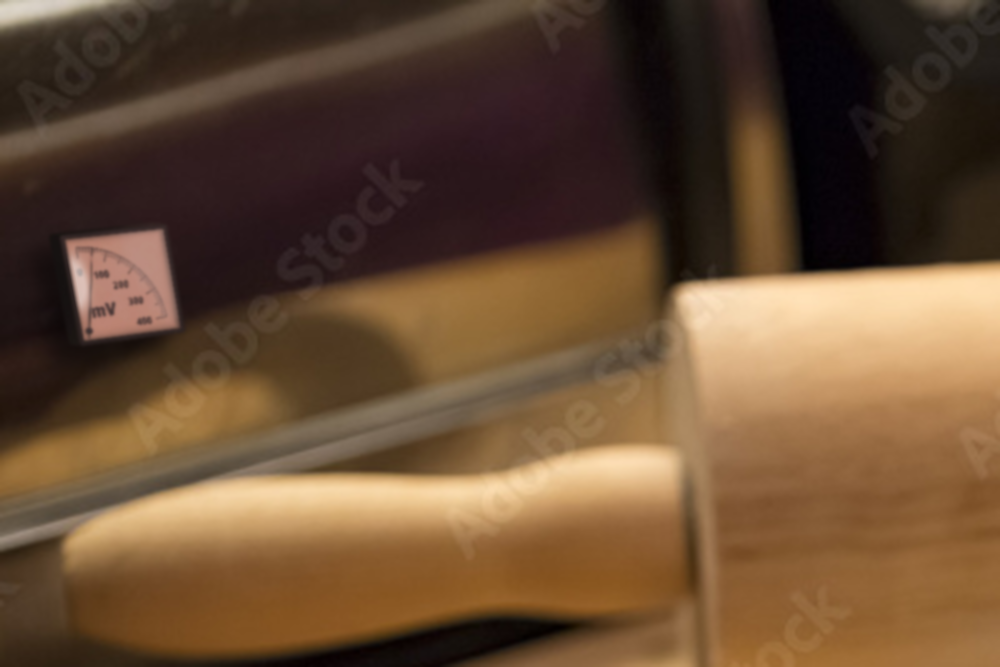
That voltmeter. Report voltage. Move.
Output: 50 mV
